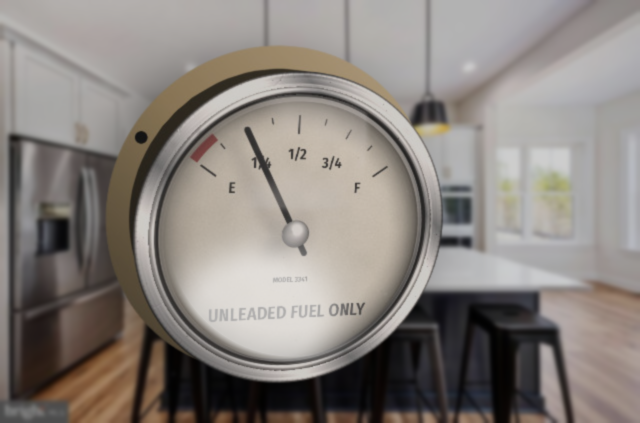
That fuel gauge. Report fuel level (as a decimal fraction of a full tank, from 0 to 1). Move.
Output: 0.25
